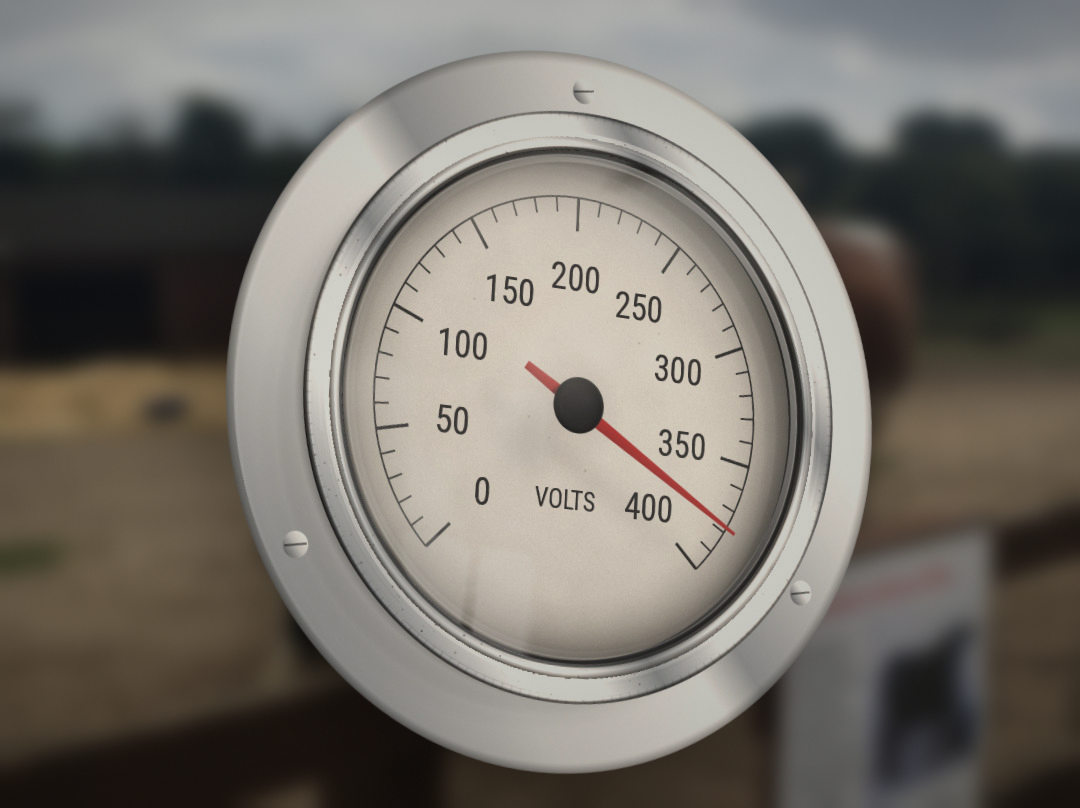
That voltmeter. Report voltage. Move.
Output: 380 V
